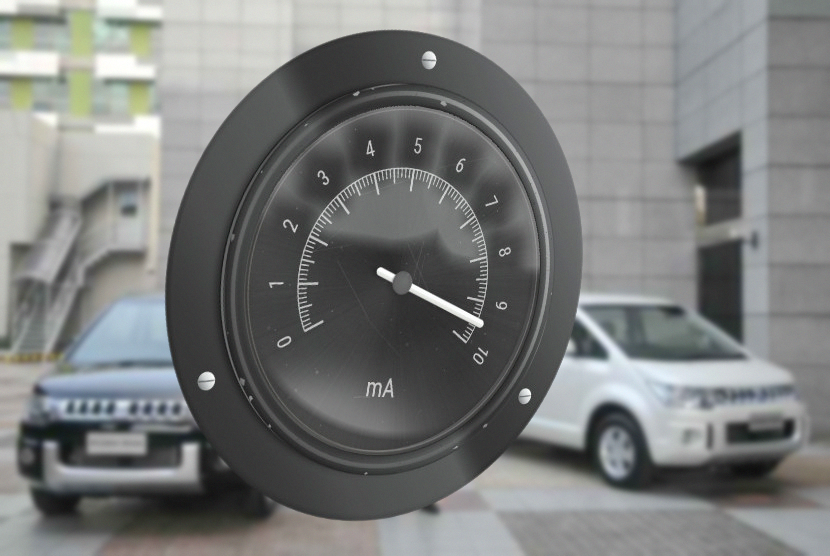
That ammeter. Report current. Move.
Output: 9.5 mA
